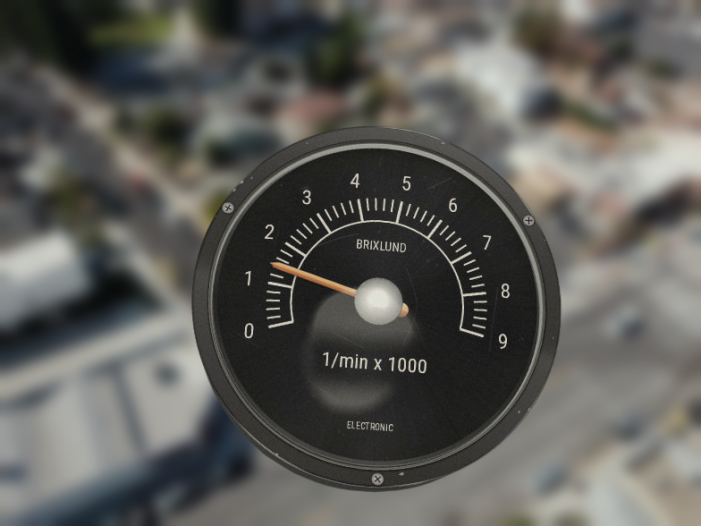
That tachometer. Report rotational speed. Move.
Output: 1400 rpm
